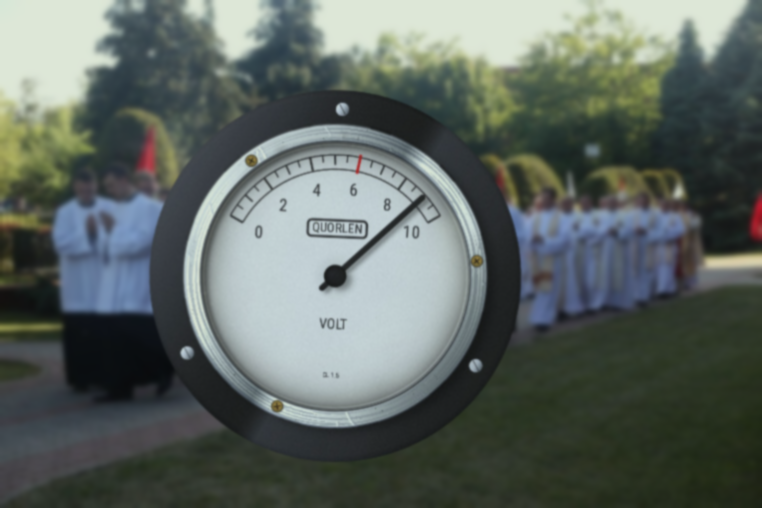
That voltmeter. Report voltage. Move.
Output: 9 V
